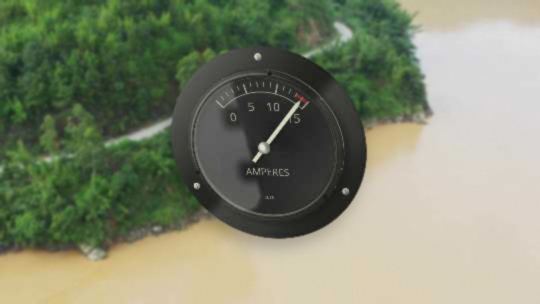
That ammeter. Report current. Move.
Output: 14 A
